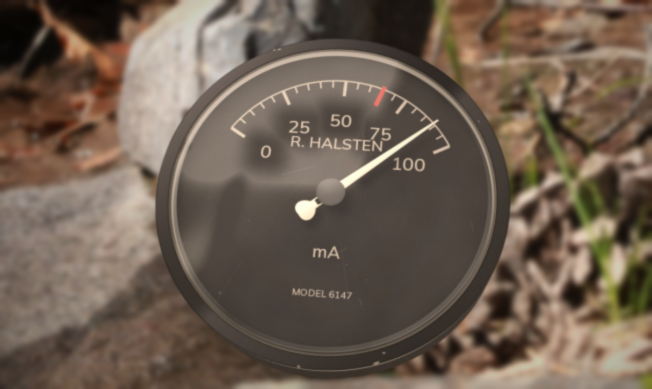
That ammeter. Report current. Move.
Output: 90 mA
